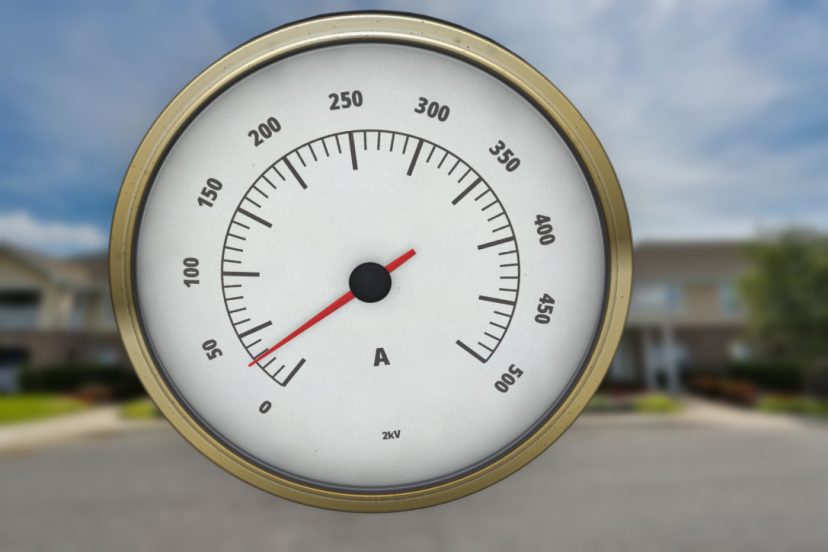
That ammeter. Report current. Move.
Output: 30 A
